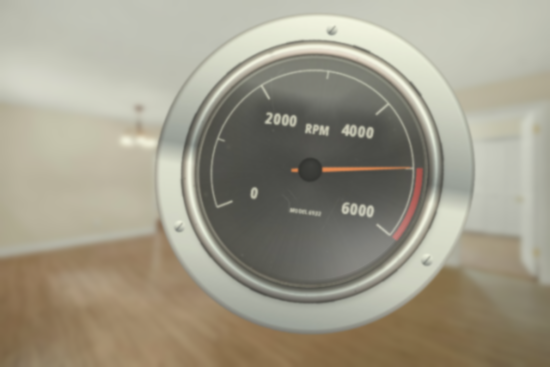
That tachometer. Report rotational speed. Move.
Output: 5000 rpm
